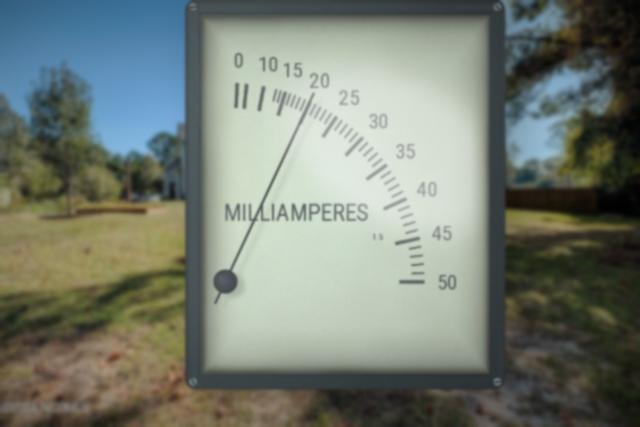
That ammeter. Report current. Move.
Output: 20 mA
